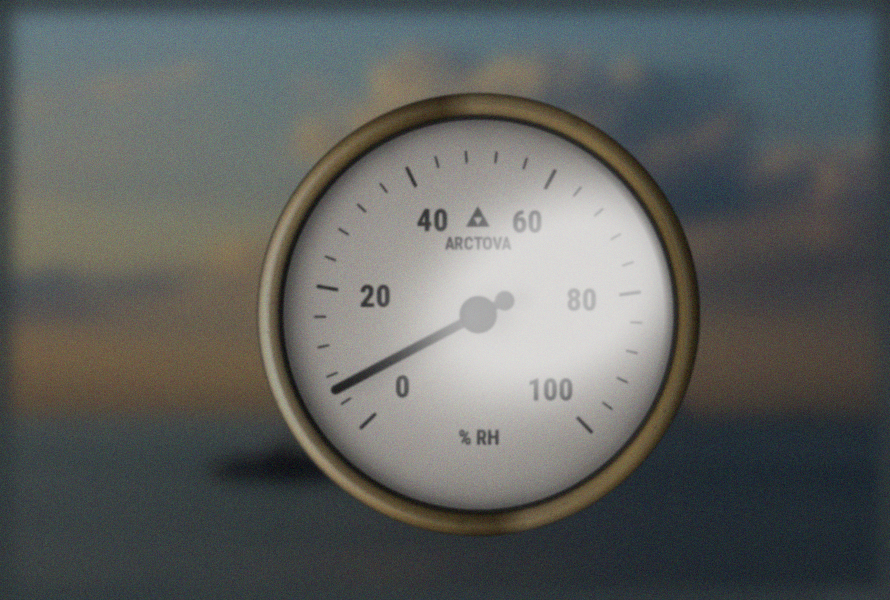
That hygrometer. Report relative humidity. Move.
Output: 6 %
